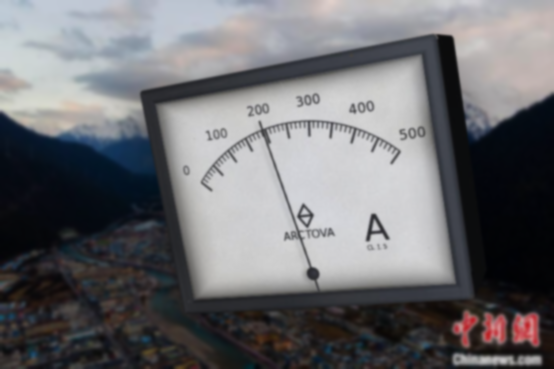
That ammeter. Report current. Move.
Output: 200 A
